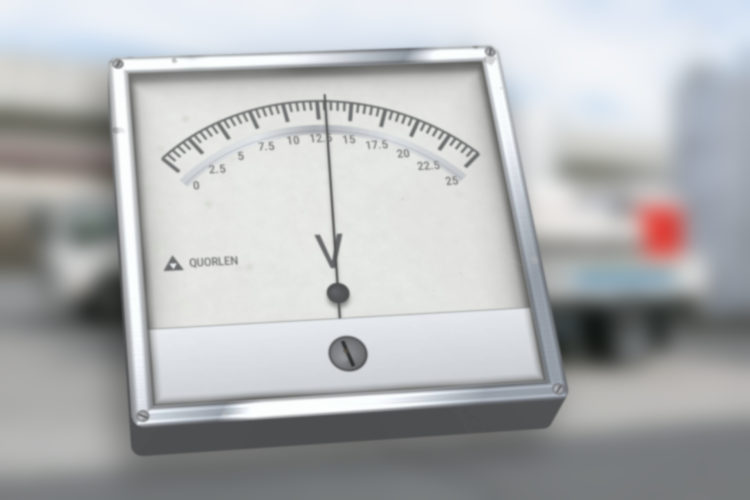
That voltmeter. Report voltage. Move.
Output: 13 V
